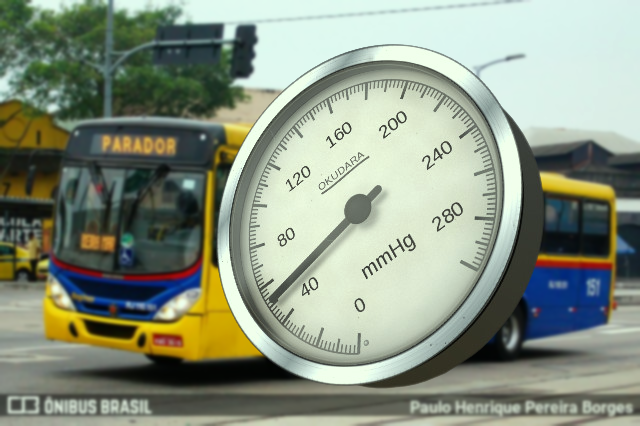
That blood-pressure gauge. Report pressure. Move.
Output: 50 mmHg
